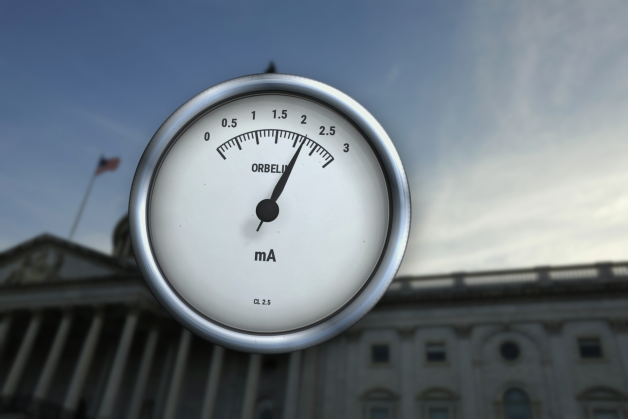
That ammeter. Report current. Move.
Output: 2.2 mA
